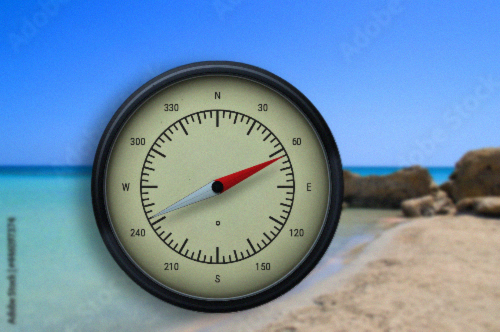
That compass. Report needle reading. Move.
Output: 65 °
